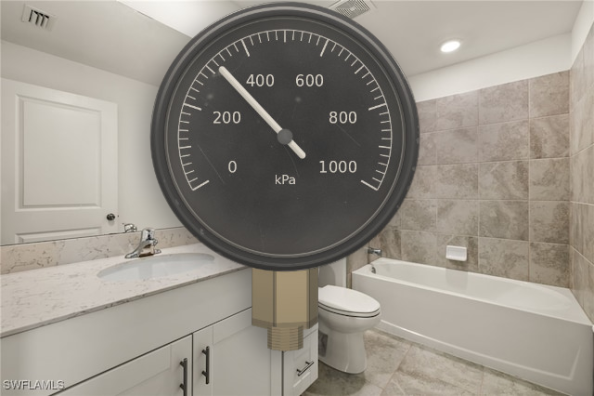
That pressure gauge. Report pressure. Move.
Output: 320 kPa
